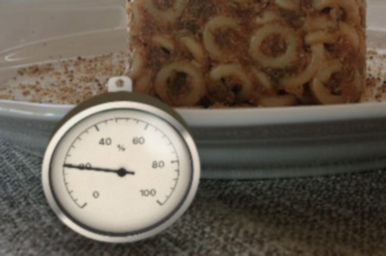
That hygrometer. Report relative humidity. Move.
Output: 20 %
